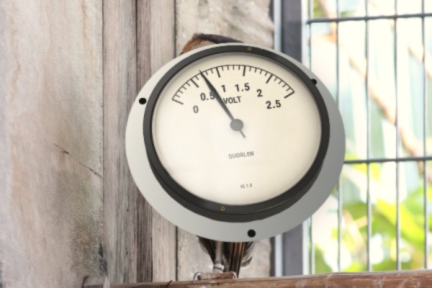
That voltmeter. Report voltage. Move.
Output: 0.7 V
